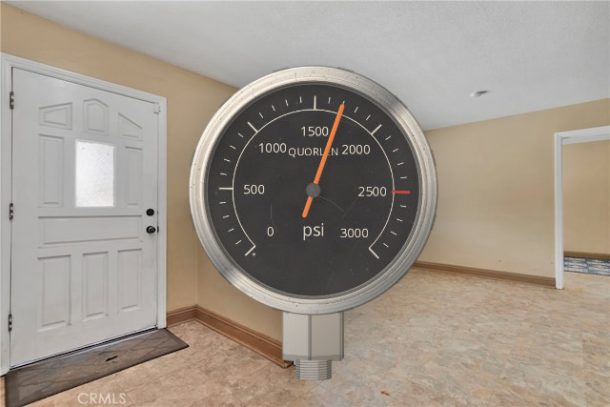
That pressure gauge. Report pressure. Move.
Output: 1700 psi
